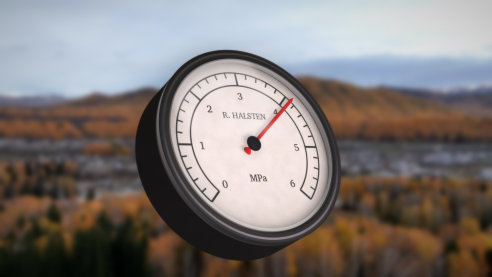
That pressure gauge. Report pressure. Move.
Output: 4.1 MPa
